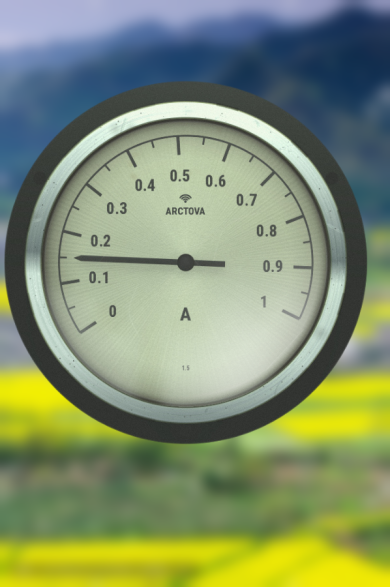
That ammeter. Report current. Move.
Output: 0.15 A
